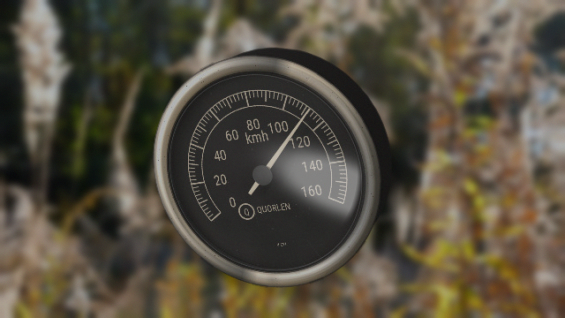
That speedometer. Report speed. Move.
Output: 112 km/h
